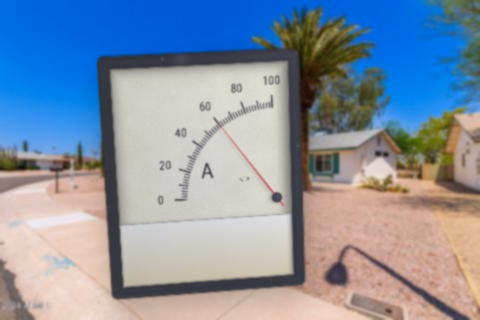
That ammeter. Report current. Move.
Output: 60 A
